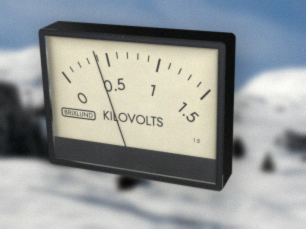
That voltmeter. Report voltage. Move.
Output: 0.4 kV
